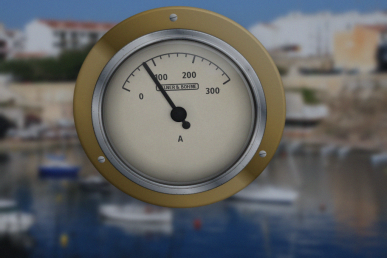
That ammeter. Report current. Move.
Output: 80 A
